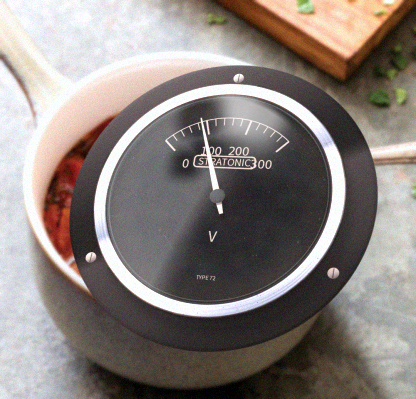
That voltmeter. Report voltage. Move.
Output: 90 V
